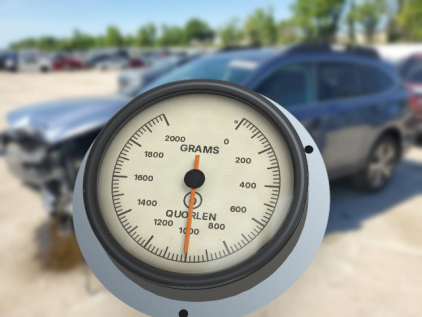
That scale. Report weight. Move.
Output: 1000 g
